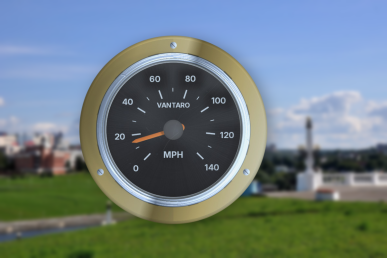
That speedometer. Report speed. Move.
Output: 15 mph
